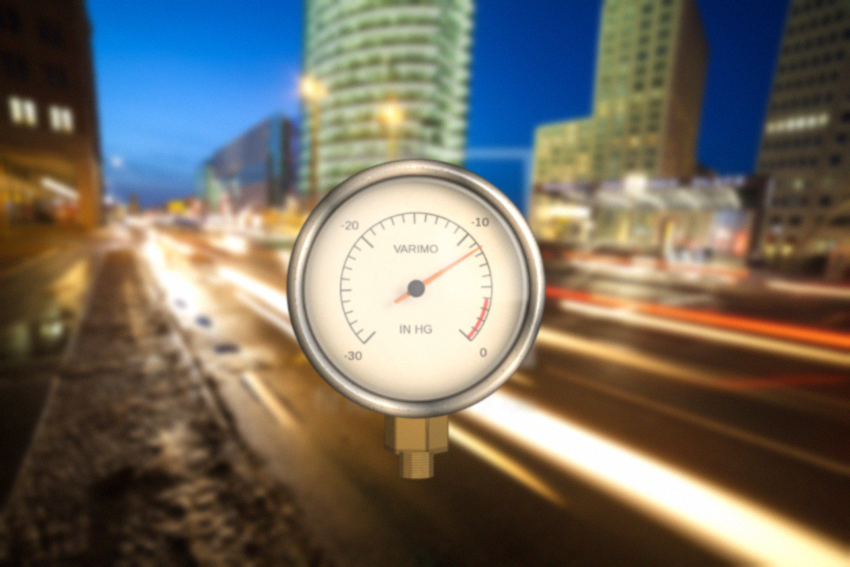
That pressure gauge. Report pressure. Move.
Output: -8.5 inHg
